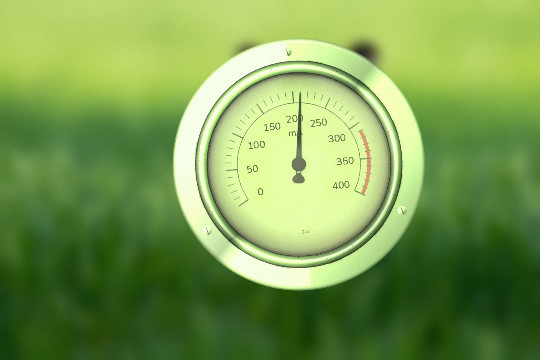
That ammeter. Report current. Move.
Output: 210 mA
